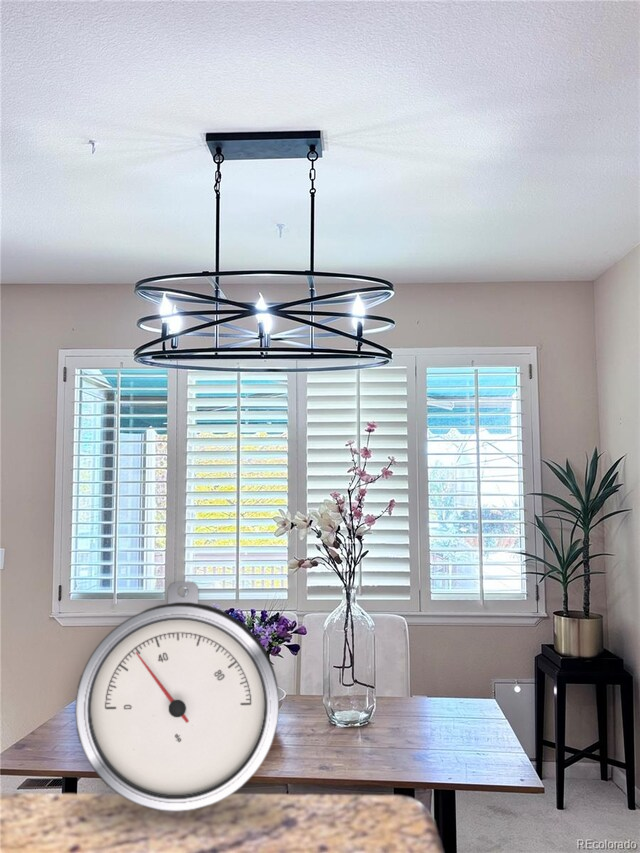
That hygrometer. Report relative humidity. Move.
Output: 30 %
